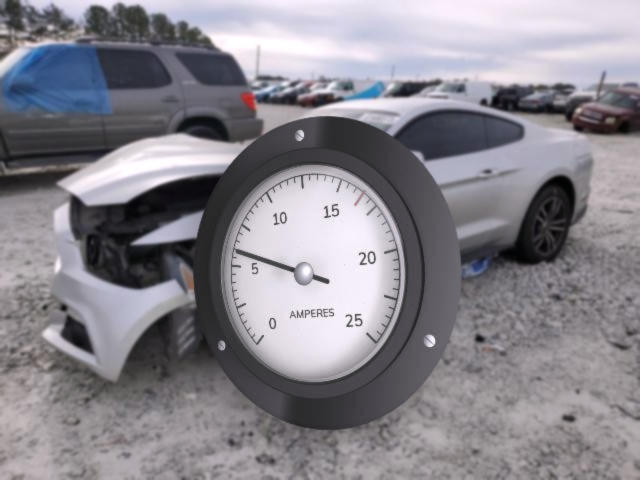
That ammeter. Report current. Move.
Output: 6 A
